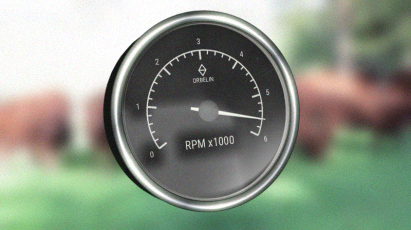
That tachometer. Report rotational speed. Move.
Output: 5600 rpm
